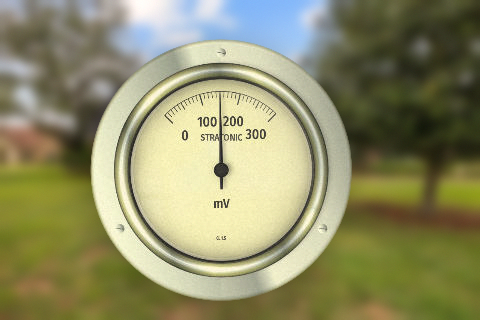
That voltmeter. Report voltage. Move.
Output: 150 mV
